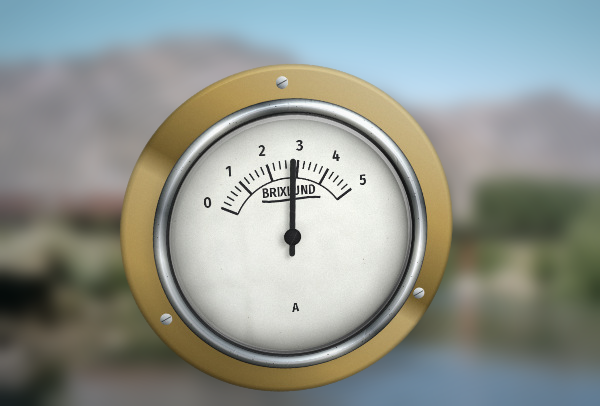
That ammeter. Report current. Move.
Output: 2.8 A
